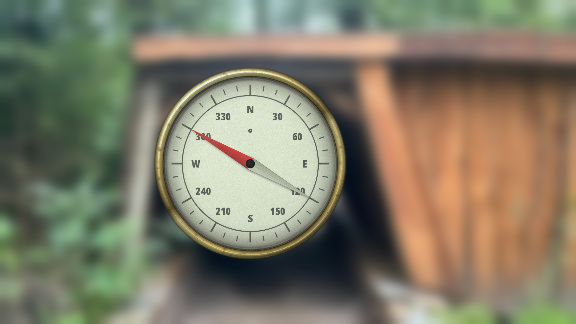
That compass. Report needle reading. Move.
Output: 300 °
